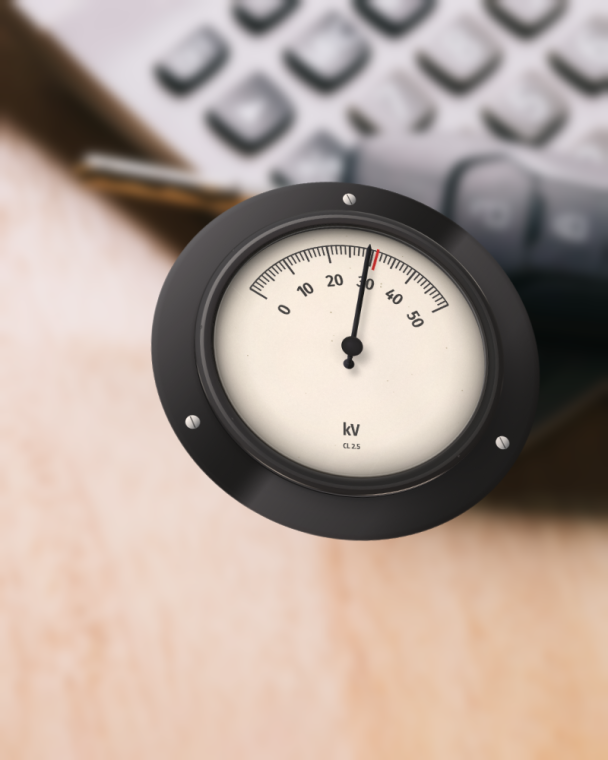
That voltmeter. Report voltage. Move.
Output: 29 kV
